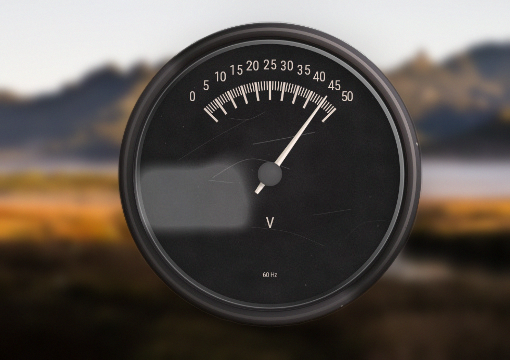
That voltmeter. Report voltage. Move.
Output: 45 V
